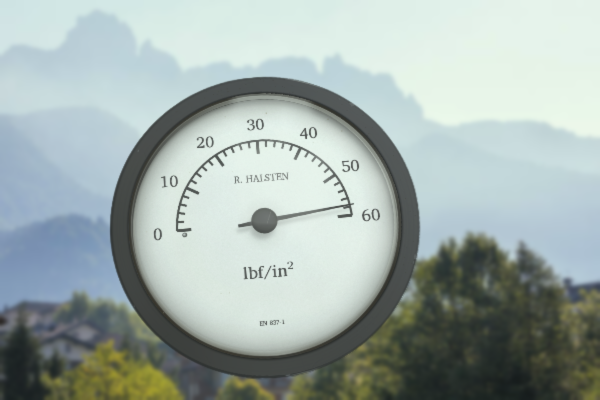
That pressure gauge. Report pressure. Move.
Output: 58 psi
